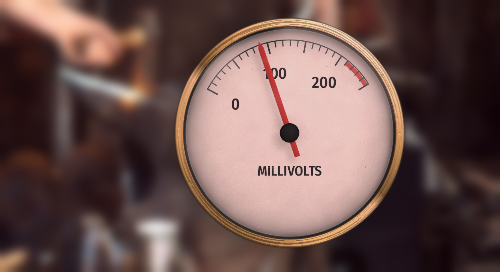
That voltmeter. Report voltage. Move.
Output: 90 mV
